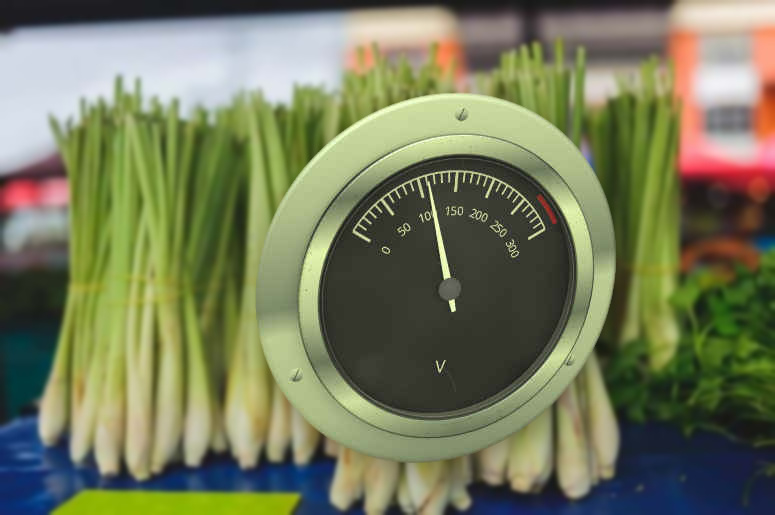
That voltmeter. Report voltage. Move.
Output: 110 V
